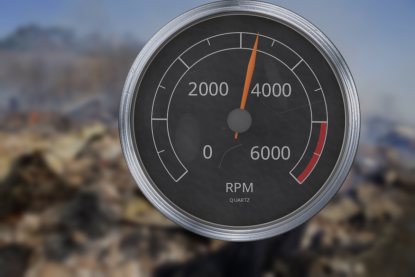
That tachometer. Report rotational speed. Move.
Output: 3250 rpm
